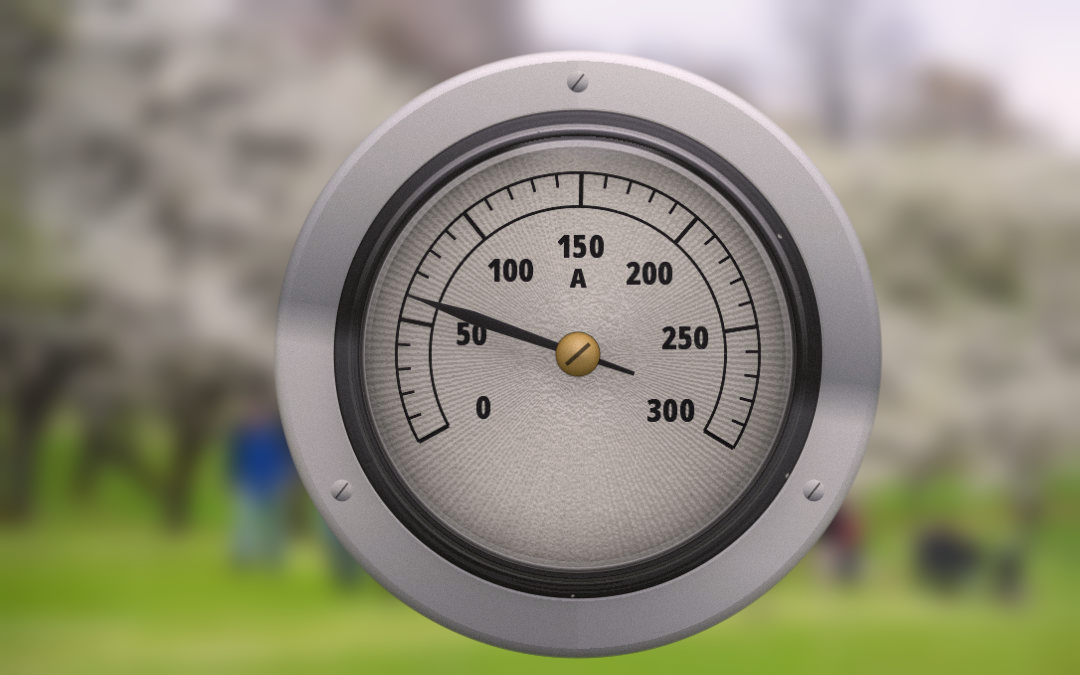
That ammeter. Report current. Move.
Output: 60 A
